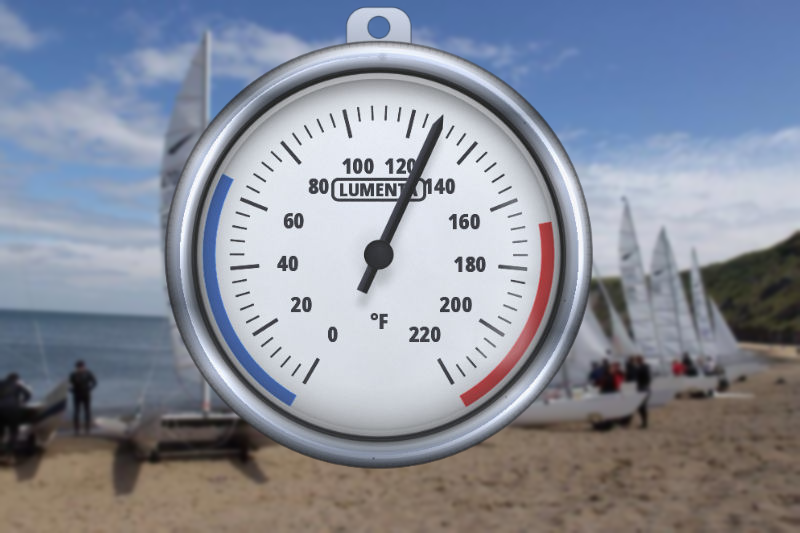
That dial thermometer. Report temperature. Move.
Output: 128 °F
